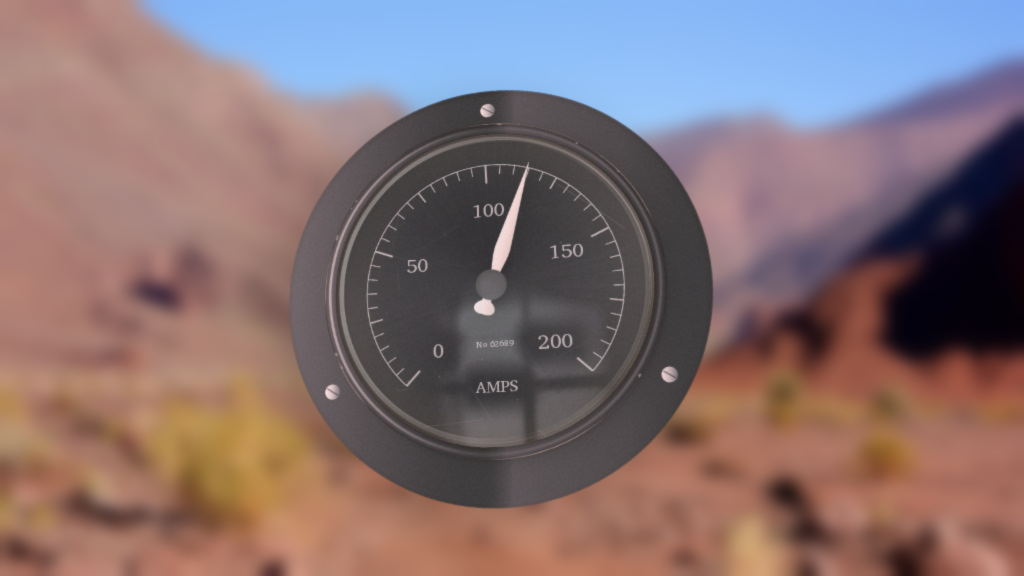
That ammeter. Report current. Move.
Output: 115 A
